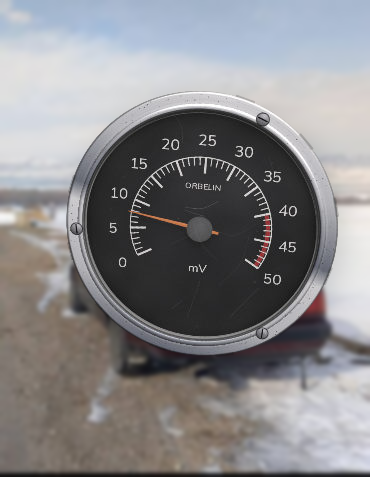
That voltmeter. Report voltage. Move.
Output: 8 mV
